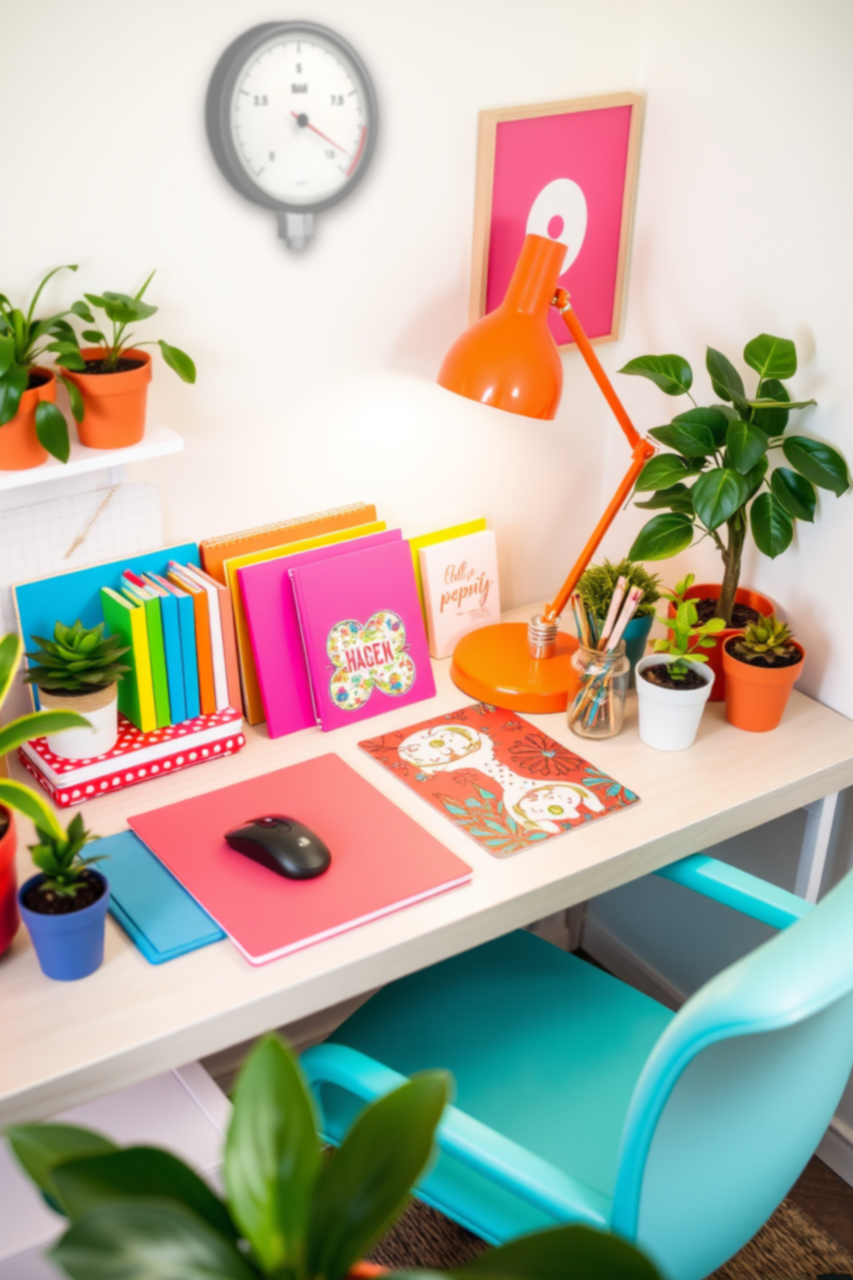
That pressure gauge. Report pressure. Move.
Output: 9.5 bar
